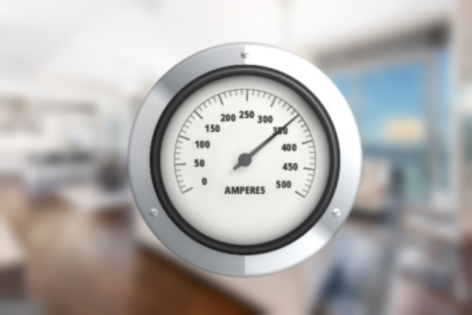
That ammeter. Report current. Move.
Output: 350 A
